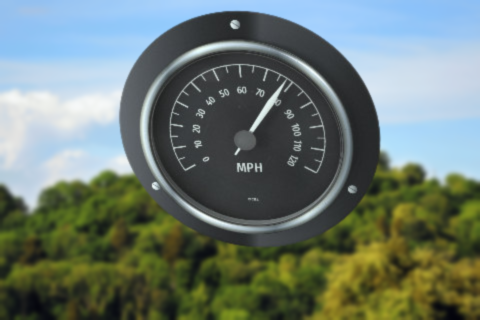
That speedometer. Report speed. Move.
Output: 77.5 mph
